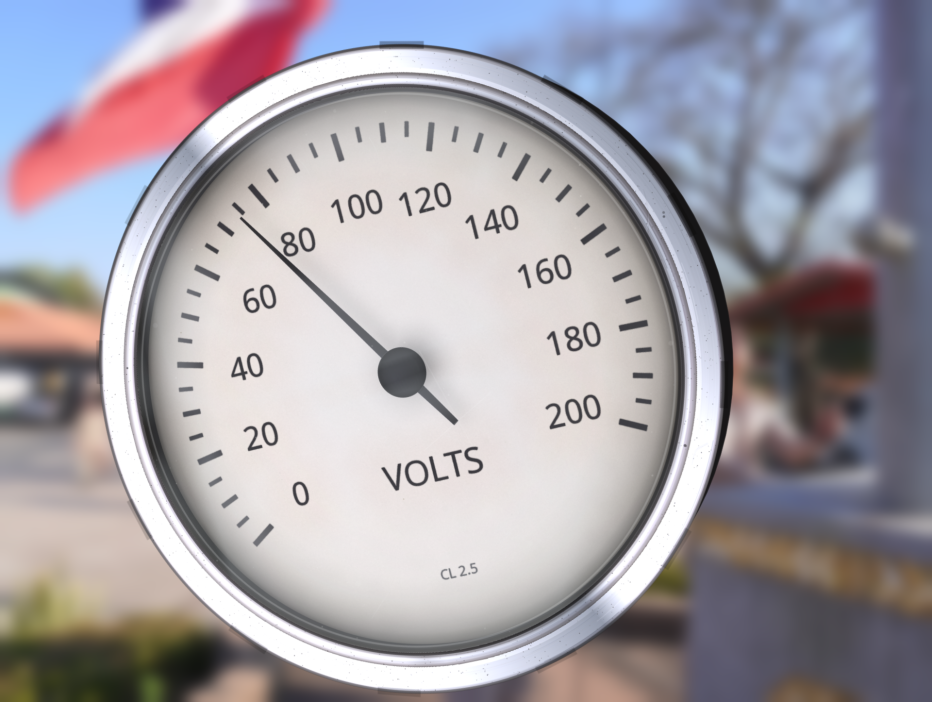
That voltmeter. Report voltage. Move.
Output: 75 V
